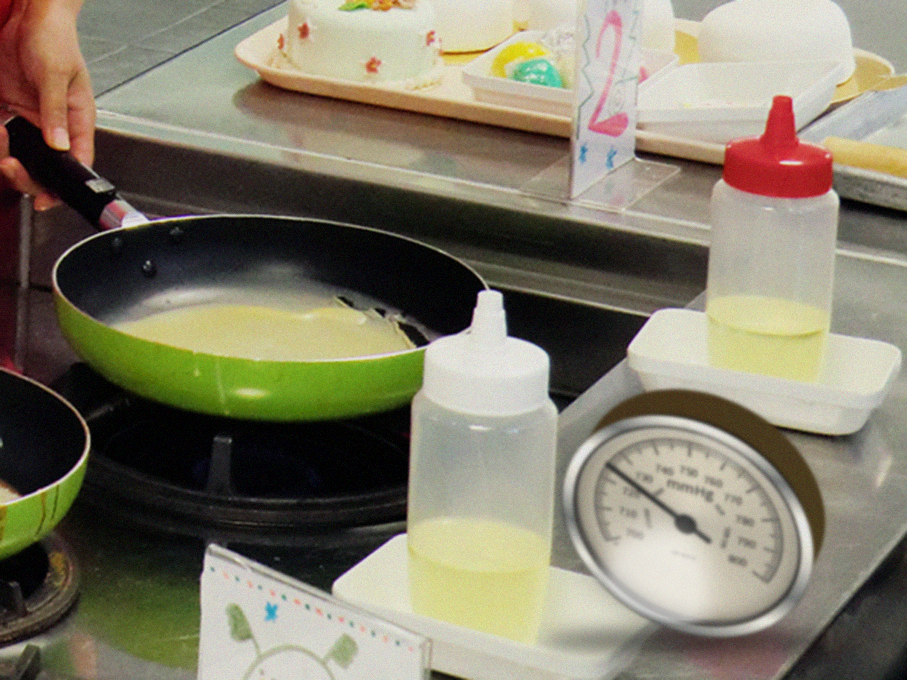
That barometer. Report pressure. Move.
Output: 725 mmHg
